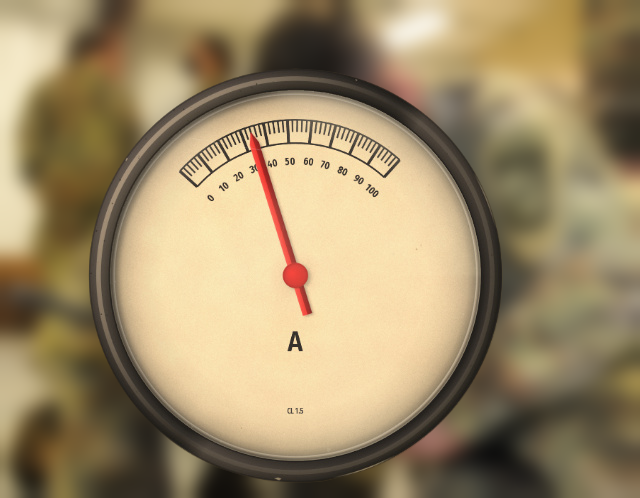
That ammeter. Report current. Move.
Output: 34 A
